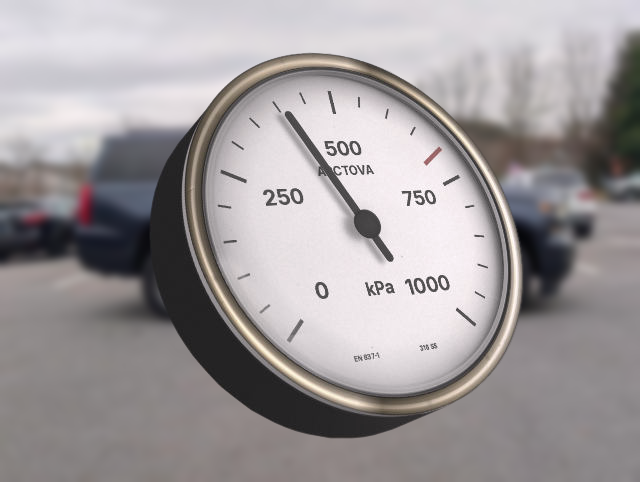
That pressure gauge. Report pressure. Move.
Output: 400 kPa
